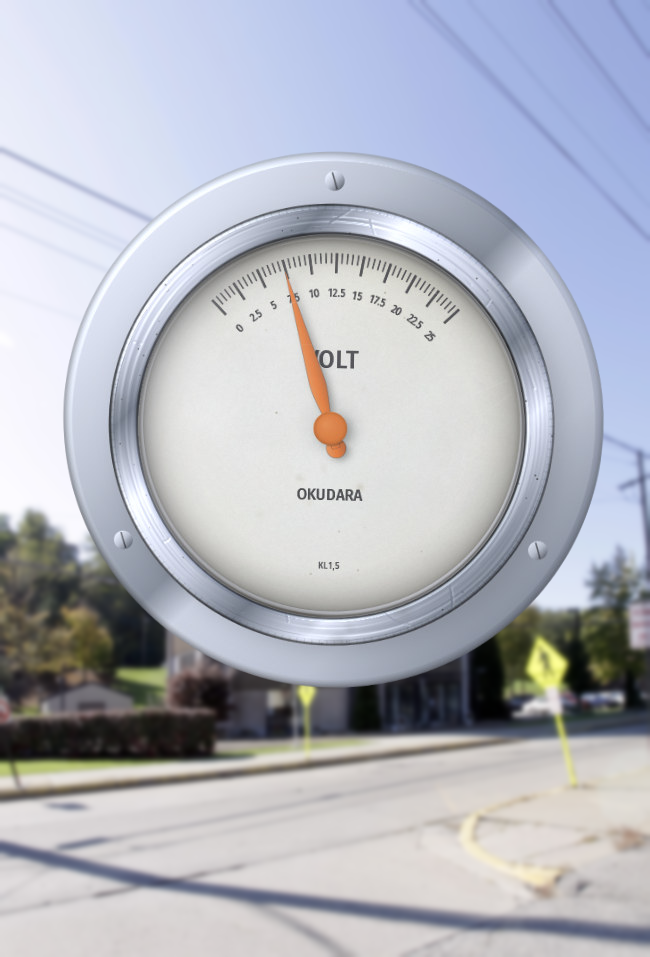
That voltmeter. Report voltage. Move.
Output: 7.5 V
